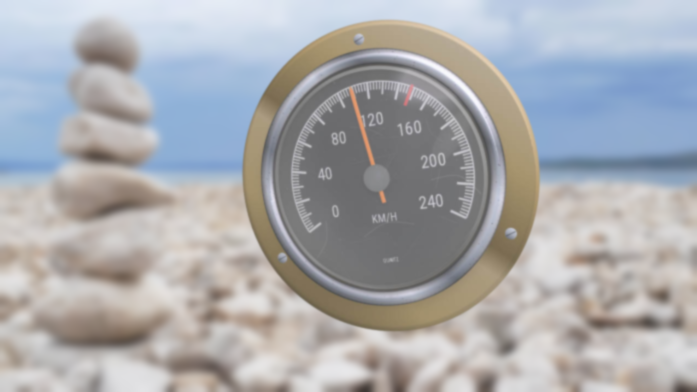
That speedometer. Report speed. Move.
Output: 110 km/h
